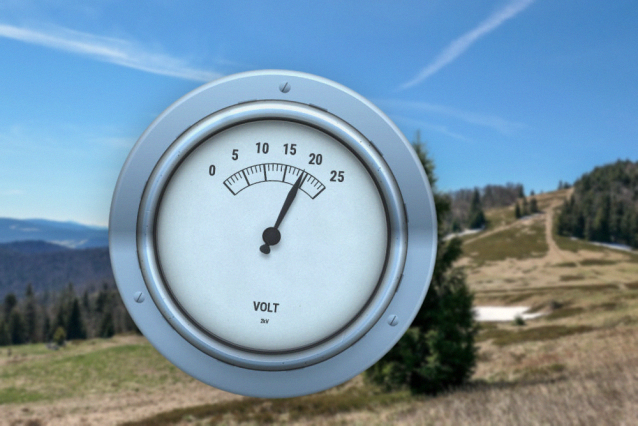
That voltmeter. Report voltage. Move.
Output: 19 V
